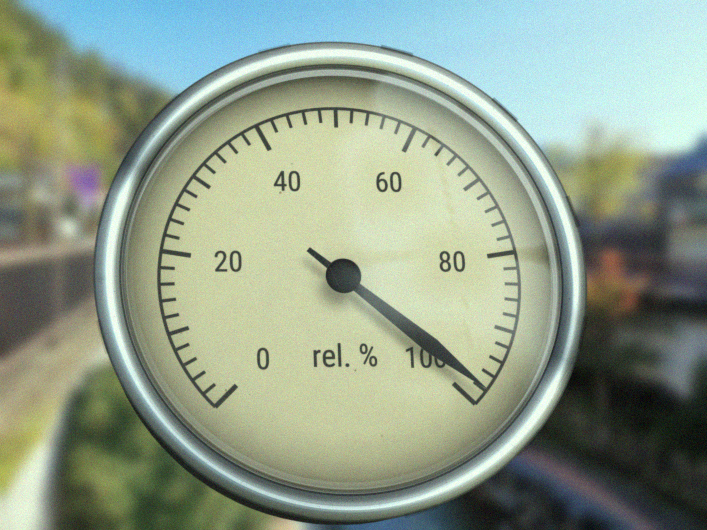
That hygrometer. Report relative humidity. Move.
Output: 98 %
